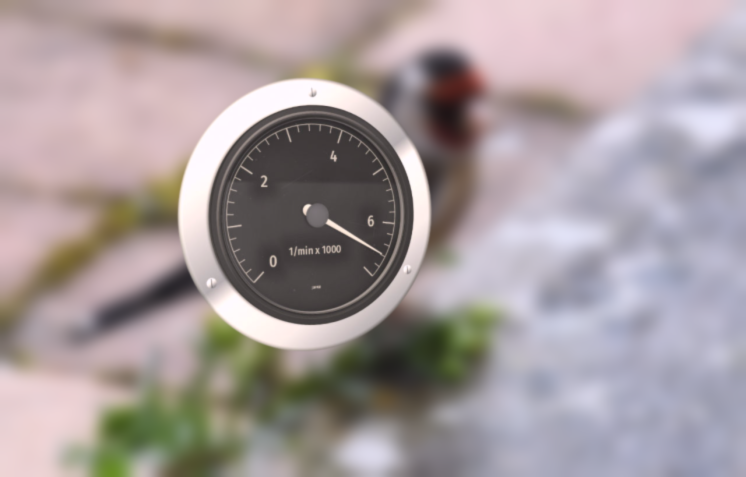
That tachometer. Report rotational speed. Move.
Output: 6600 rpm
